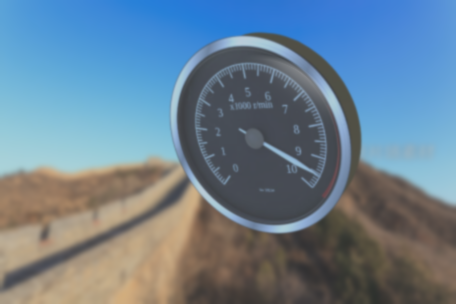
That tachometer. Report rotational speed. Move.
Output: 9500 rpm
